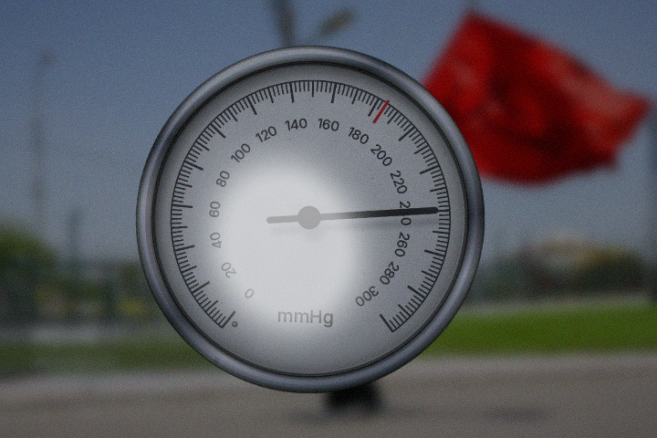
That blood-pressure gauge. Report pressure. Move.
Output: 240 mmHg
